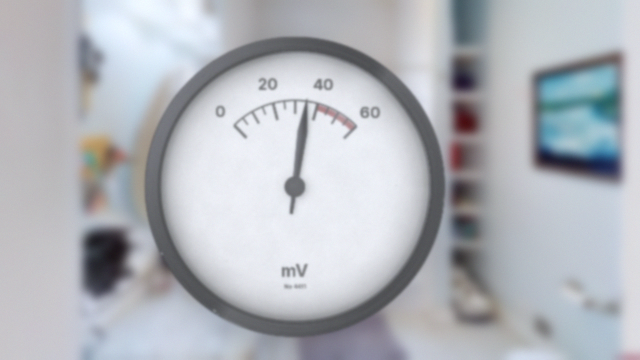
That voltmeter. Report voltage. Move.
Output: 35 mV
